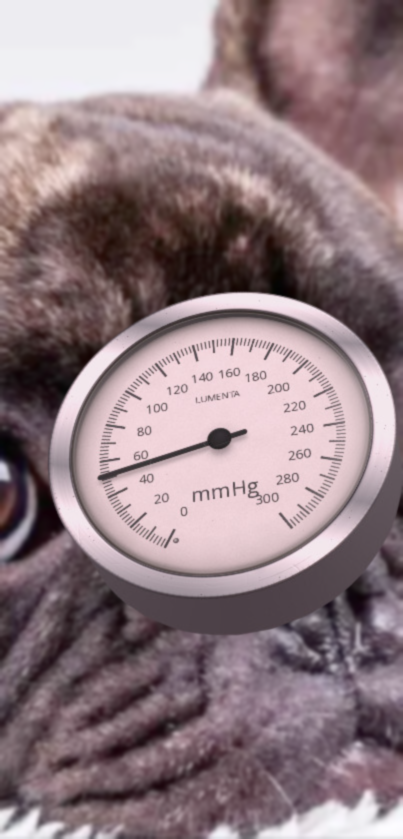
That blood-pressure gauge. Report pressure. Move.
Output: 50 mmHg
